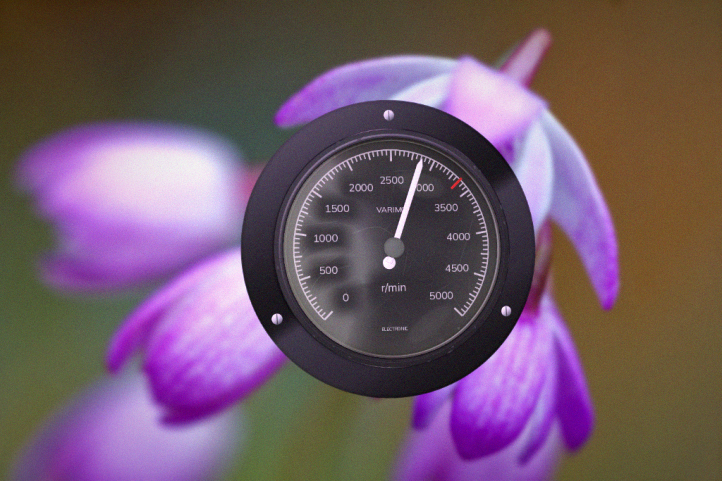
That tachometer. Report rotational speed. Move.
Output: 2850 rpm
